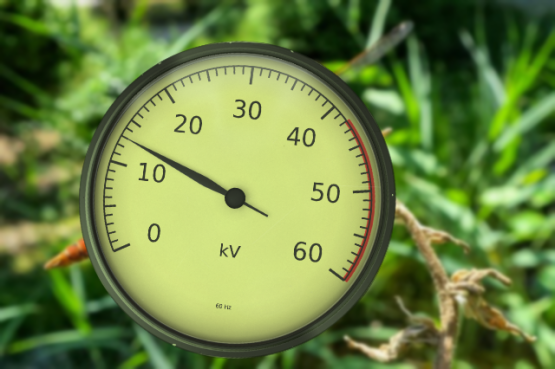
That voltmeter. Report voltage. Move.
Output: 13 kV
